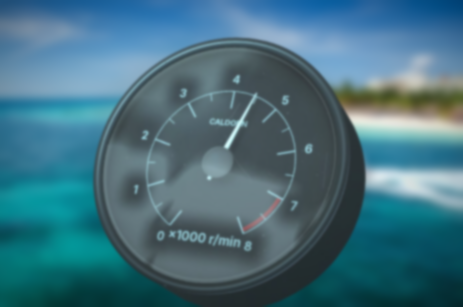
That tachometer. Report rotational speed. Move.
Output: 4500 rpm
